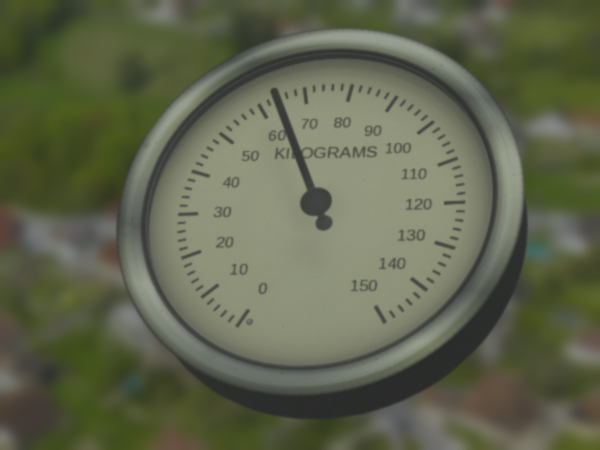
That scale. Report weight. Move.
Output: 64 kg
